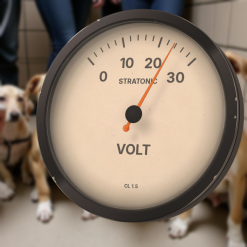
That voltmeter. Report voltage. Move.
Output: 24 V
